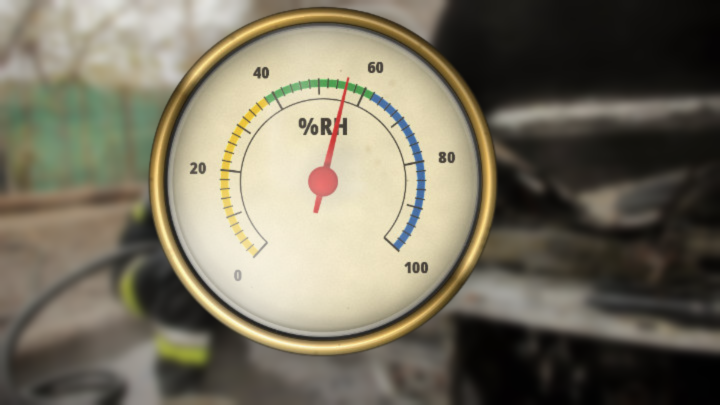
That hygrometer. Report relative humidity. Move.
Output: 56 %
